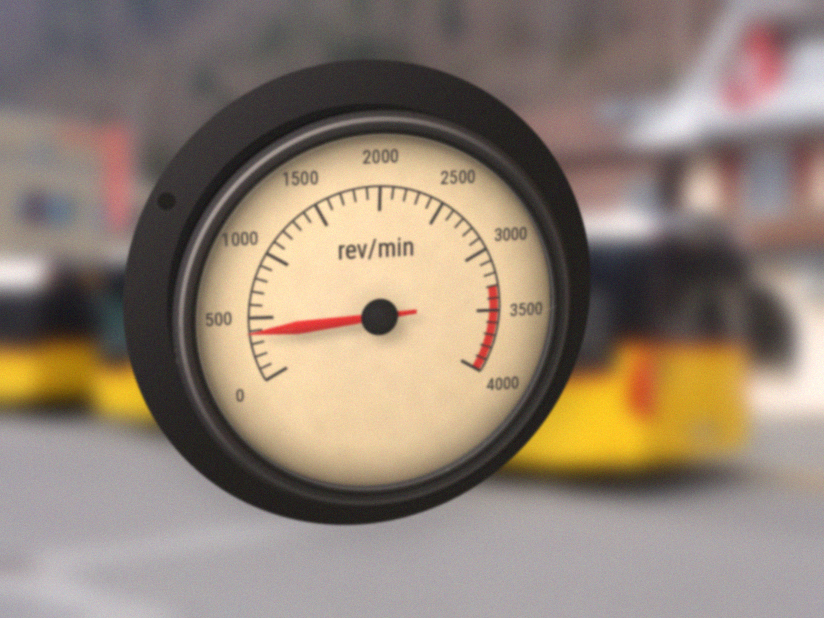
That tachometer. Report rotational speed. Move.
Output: 400 rpm
